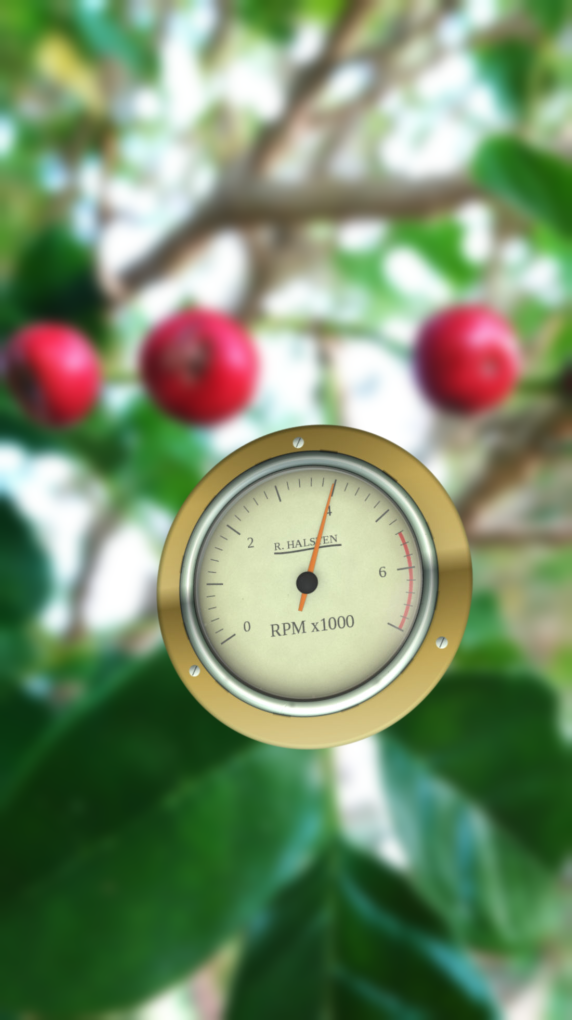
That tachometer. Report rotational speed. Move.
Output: 4000 rpm
